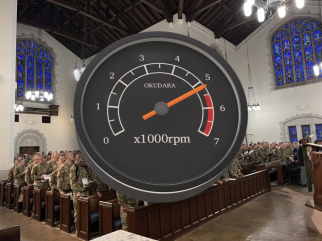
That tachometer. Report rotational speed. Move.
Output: 5250 rpm
